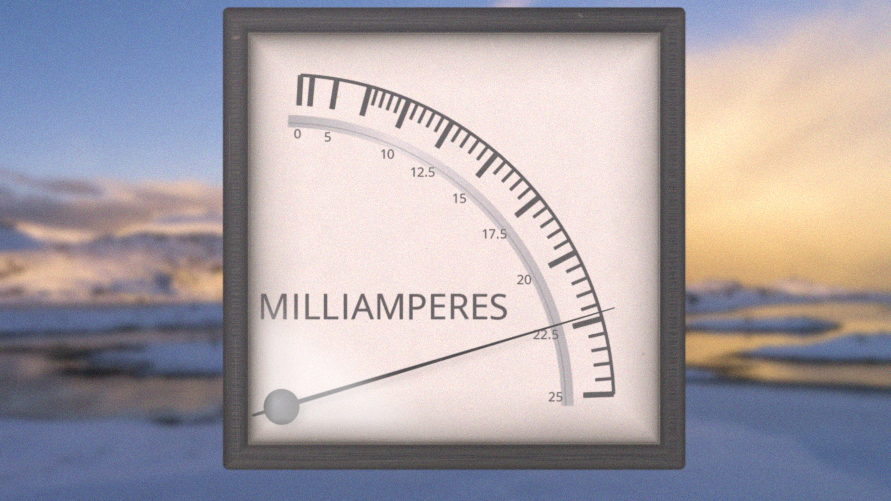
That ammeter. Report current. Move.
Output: 22.25 mA
